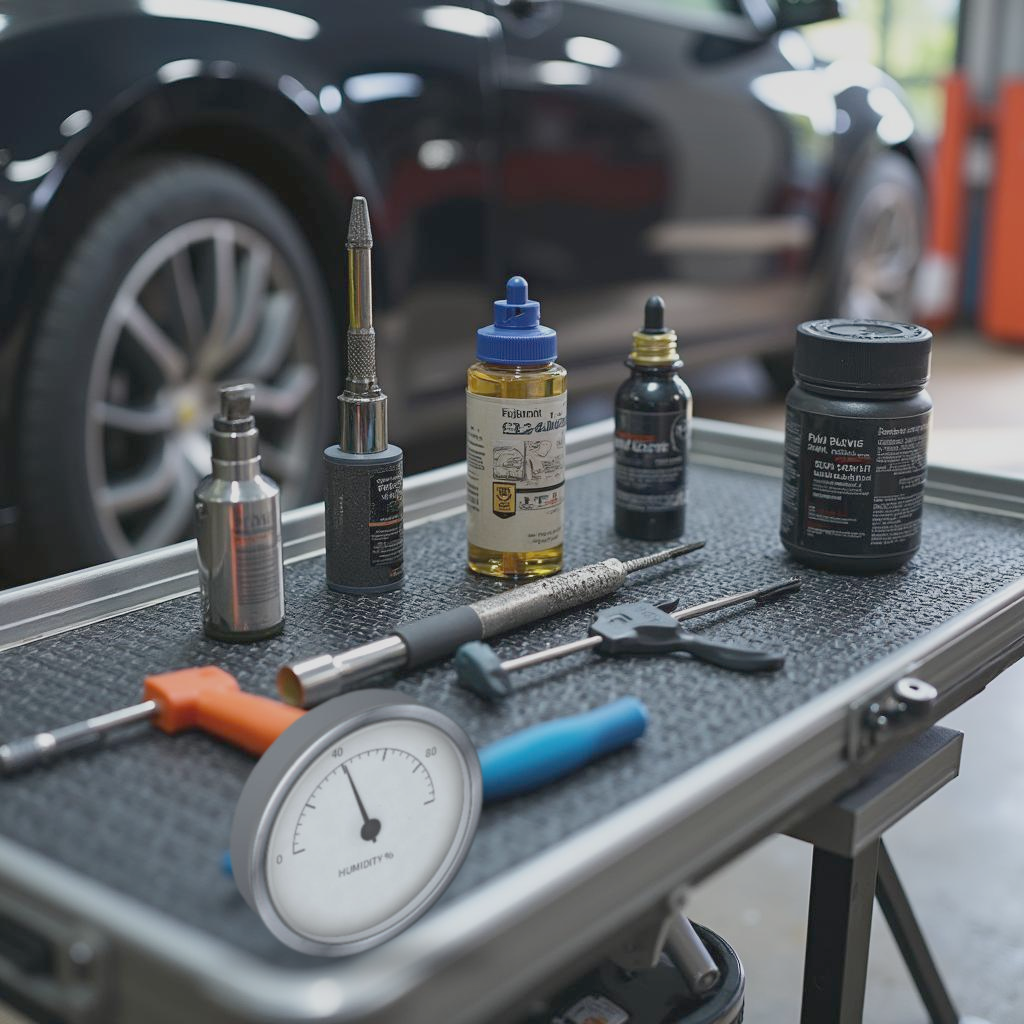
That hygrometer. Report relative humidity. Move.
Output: 40 %
